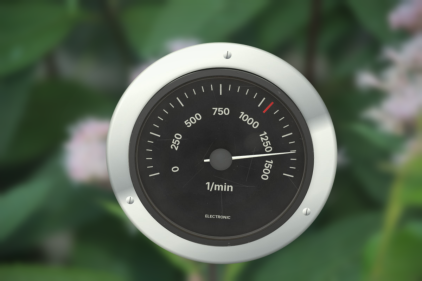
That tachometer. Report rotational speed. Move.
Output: 1350 rpm
